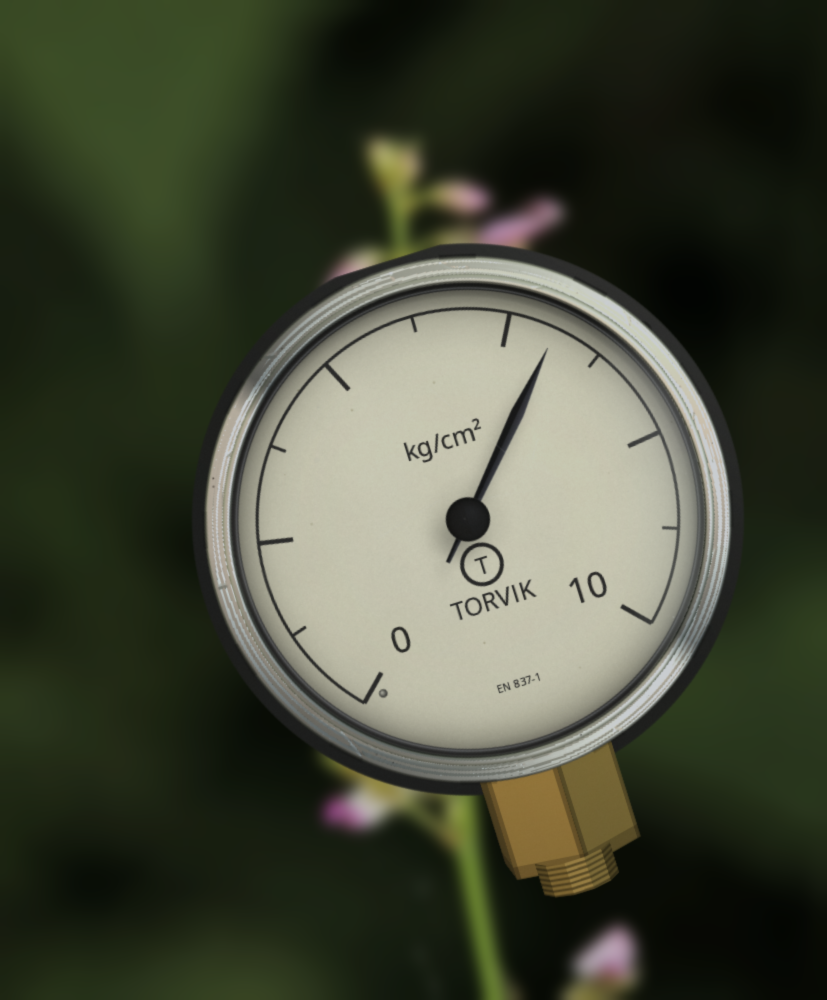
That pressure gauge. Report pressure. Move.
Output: 6.5 kg/cm²
